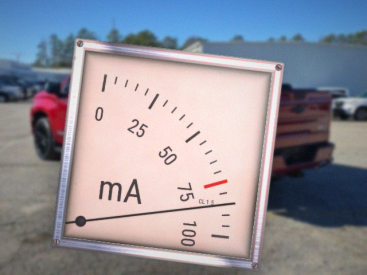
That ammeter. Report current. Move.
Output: 85 mA
